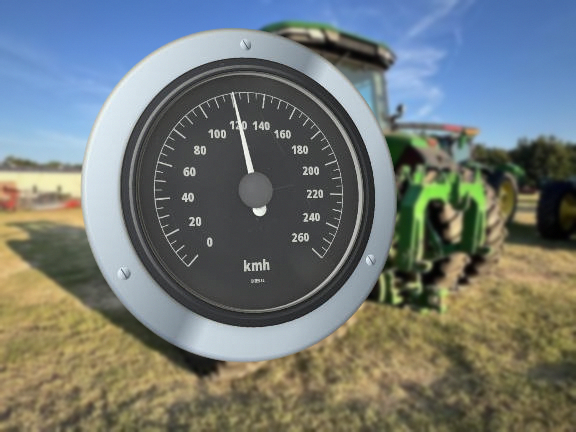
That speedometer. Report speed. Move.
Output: 120 km/h
